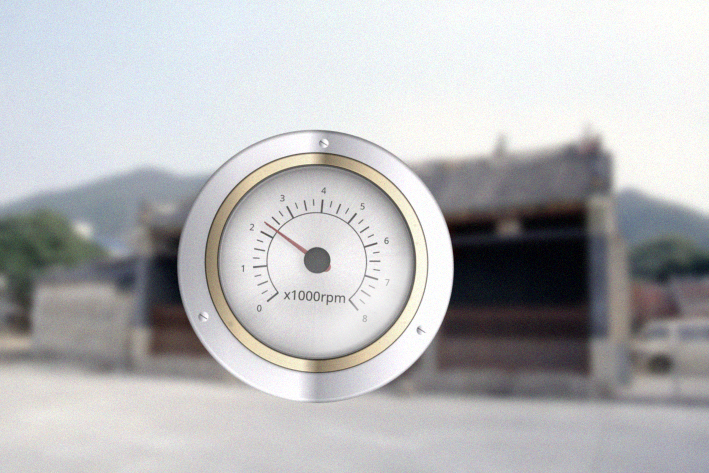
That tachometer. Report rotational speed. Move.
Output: 2250 rpm
